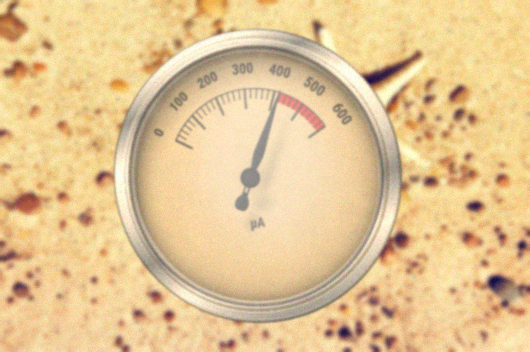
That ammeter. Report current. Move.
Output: 420 µA
